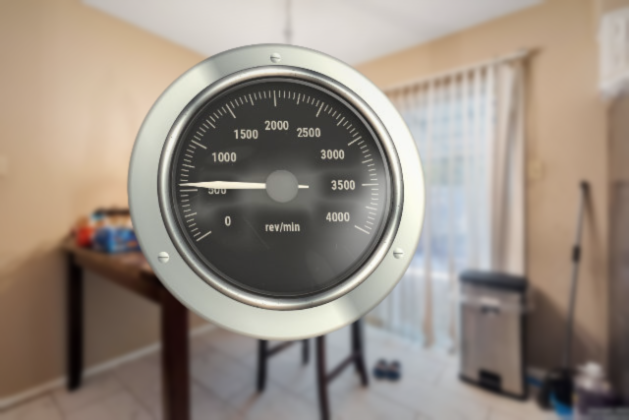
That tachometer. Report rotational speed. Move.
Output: 550 rpm
